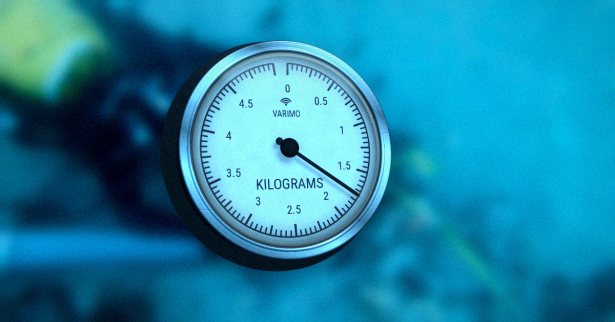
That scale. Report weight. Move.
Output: 1.75 kg
